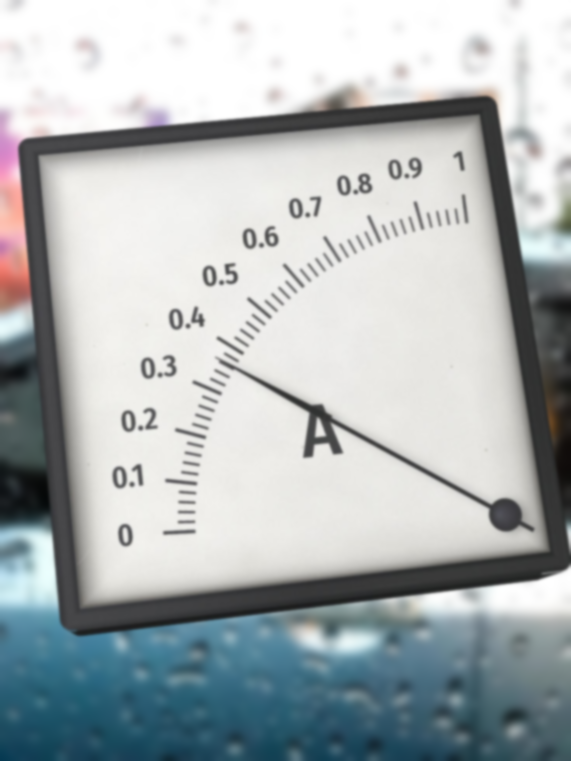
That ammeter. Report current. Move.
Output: 0.36 A
